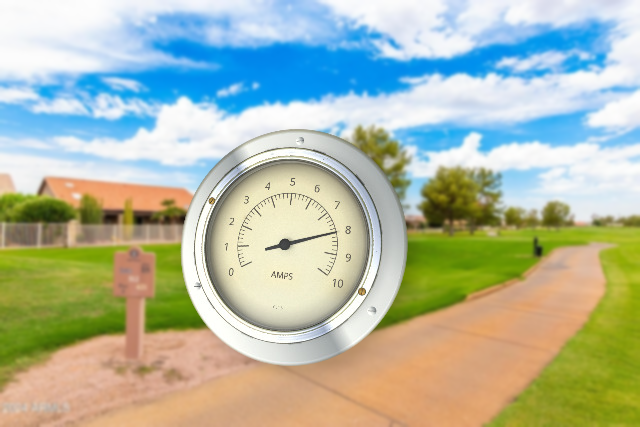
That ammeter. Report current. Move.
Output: 8 A
